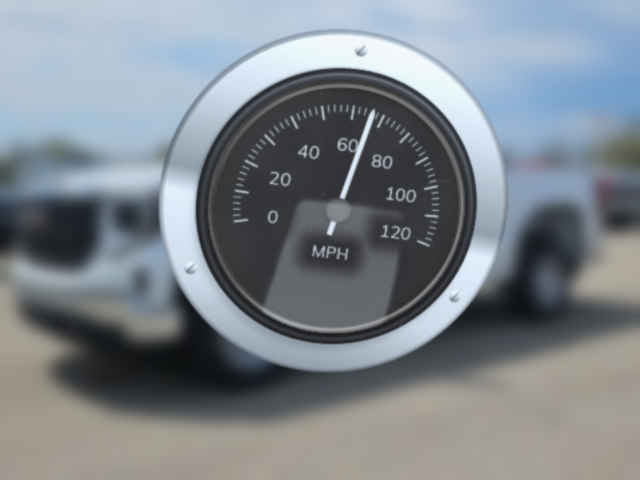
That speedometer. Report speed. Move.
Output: 66 mph
